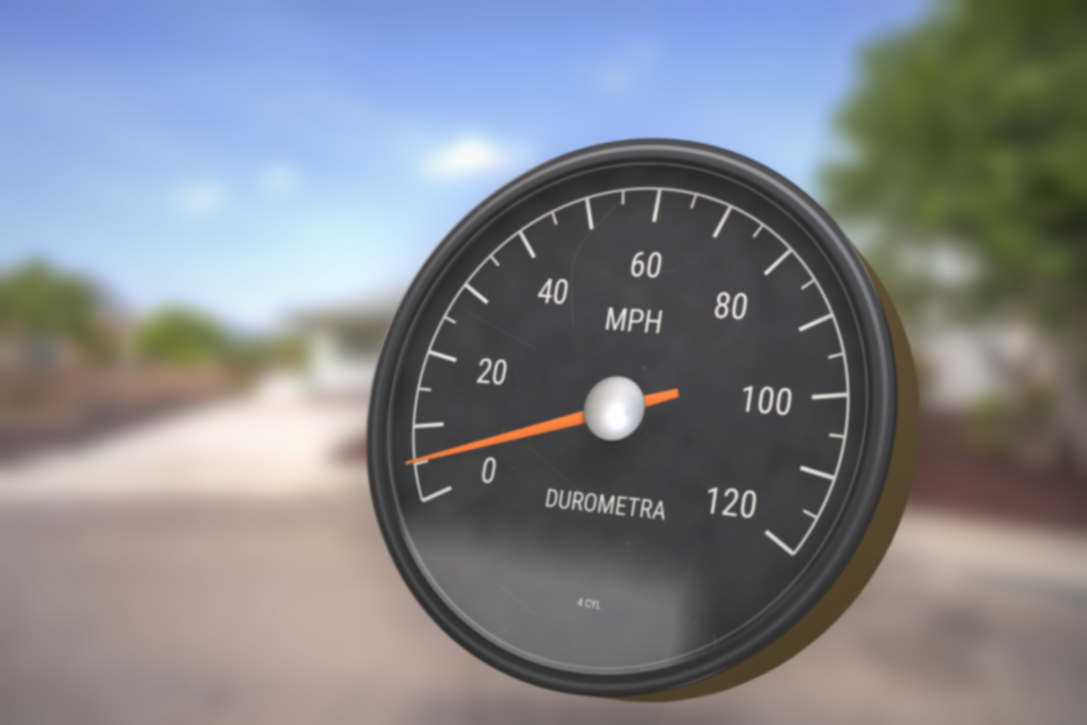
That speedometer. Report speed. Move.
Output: 5 mph
